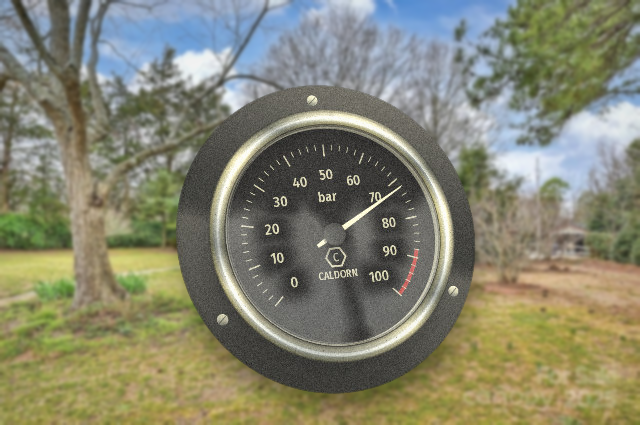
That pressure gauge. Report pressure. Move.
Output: 72 bar
